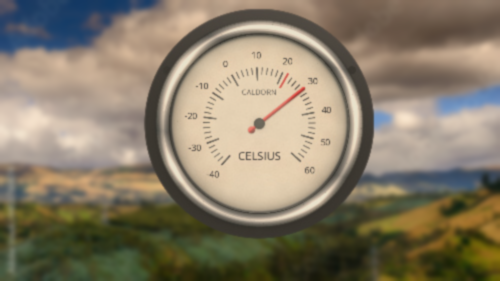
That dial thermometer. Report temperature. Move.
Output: 30 °C
